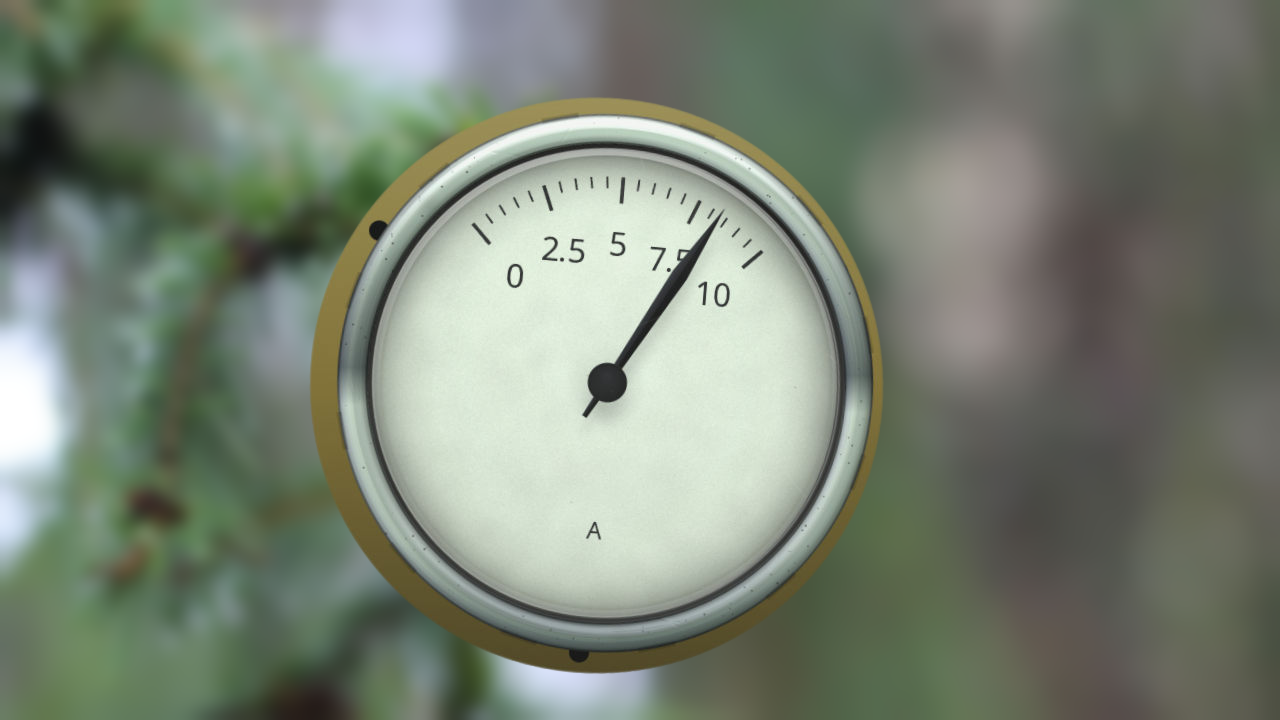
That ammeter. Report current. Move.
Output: 8.25 A
